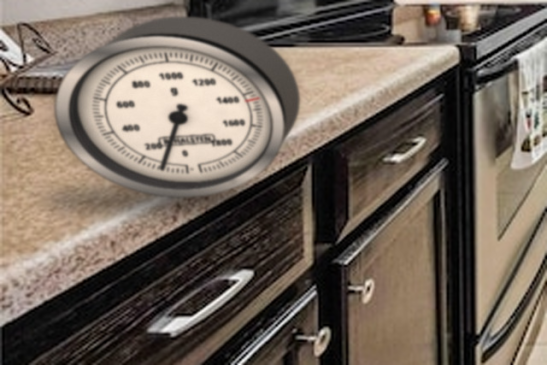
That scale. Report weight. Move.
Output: 100 g
